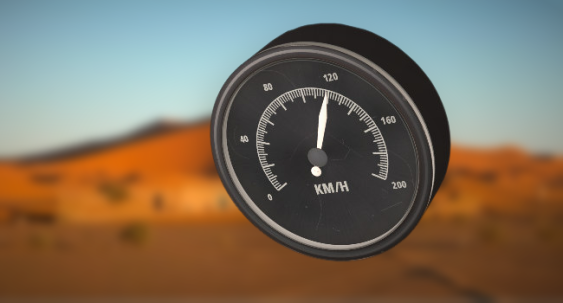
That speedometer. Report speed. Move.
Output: 120 km/h
